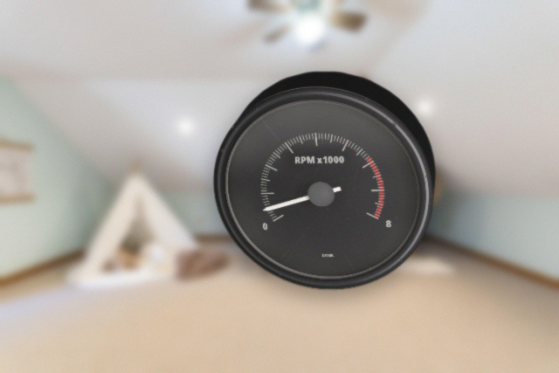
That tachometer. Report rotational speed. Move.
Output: 500 rpm
